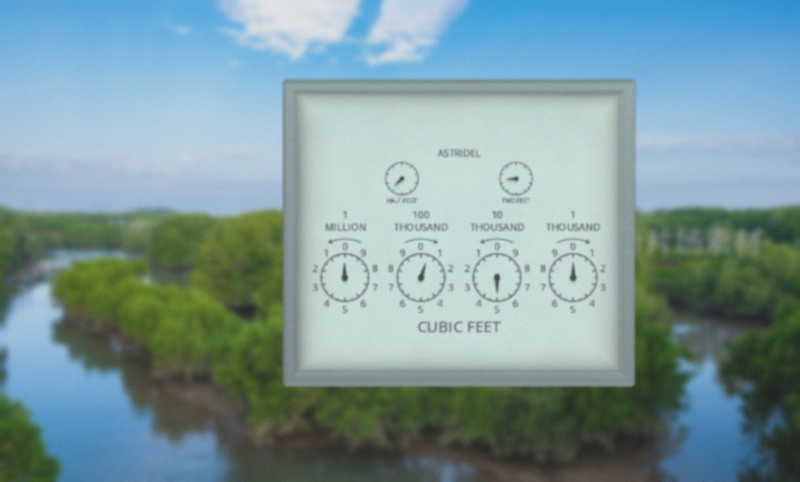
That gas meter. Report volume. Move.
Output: 5000 ft³
